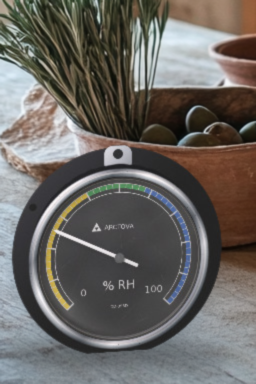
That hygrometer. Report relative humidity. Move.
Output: 26 %
